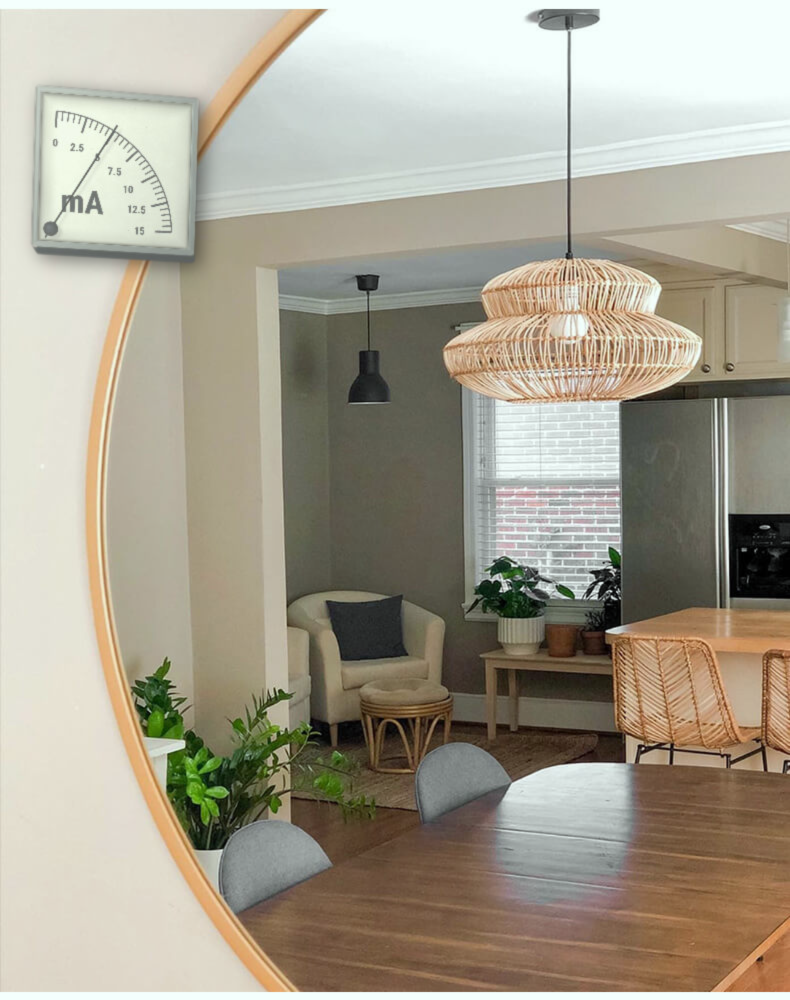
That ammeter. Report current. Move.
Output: 5 mA
